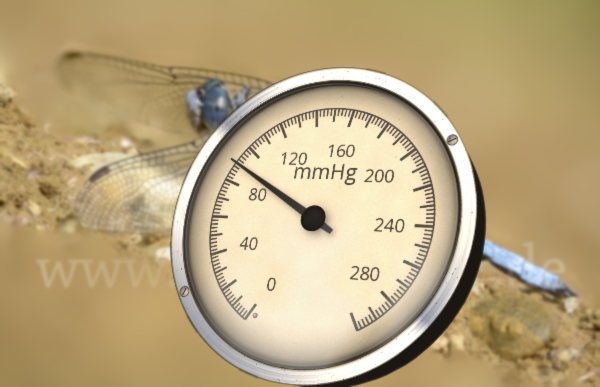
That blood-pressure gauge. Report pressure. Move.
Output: 90 mmHg
